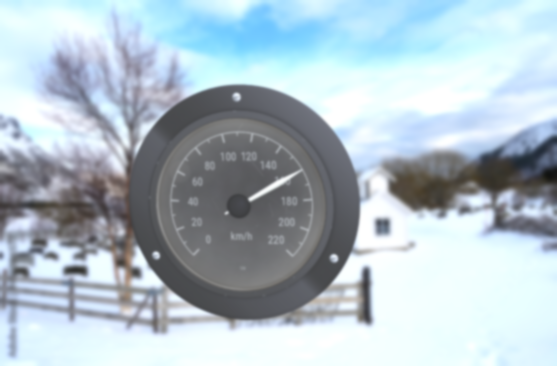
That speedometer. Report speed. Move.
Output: 160 km/h
